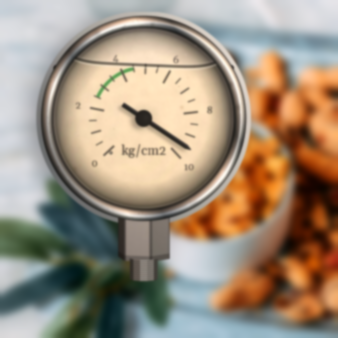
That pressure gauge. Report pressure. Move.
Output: 9.5 kg/cm²
